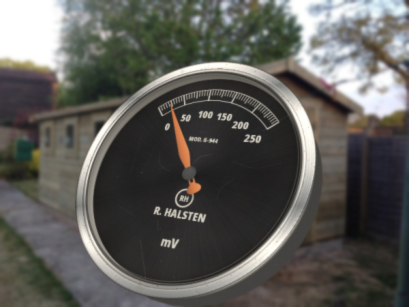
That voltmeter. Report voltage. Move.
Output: 25 mV
